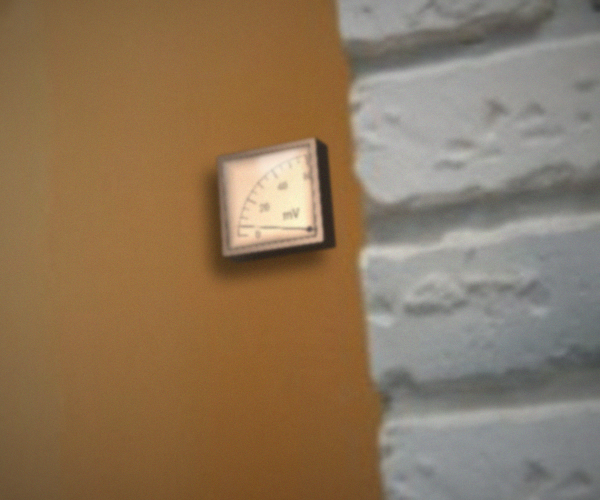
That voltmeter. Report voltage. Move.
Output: 5 mV
